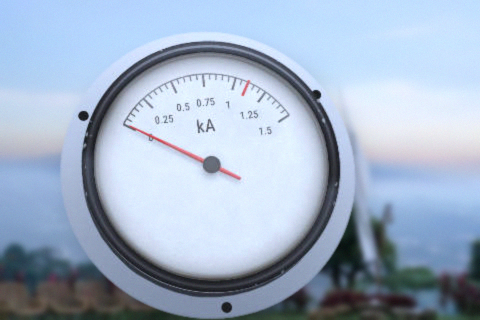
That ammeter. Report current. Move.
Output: 0 kA
